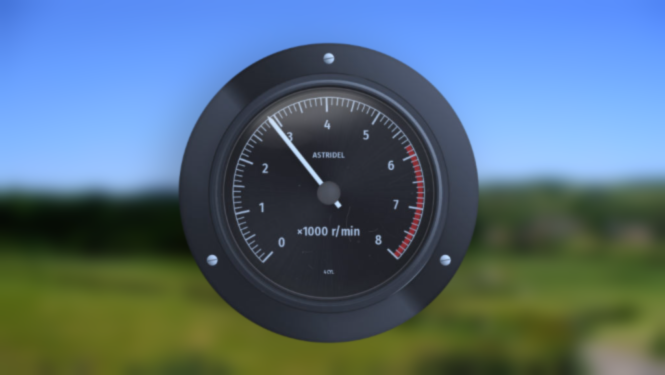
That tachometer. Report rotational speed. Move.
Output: 2900 rpm
